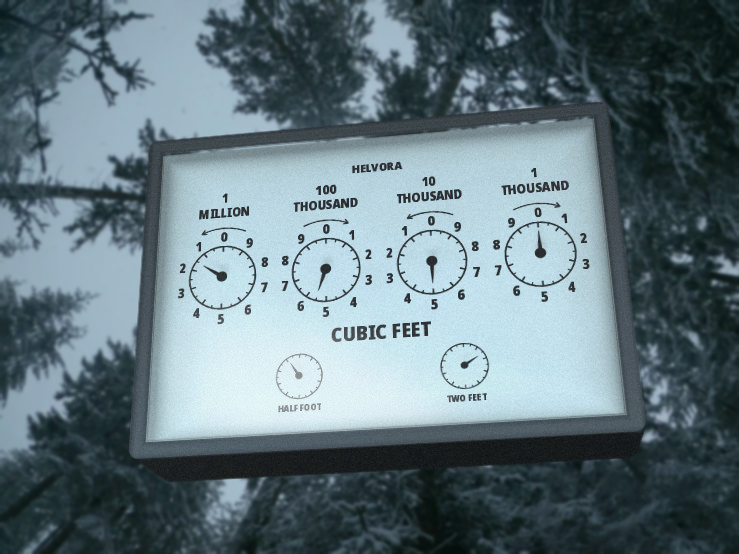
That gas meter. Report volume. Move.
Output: 155000 ft³
